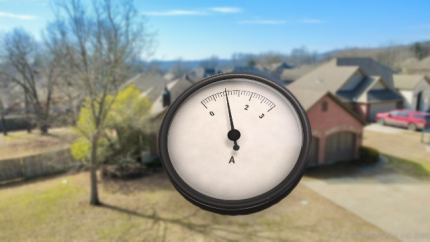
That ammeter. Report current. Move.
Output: 1 A
